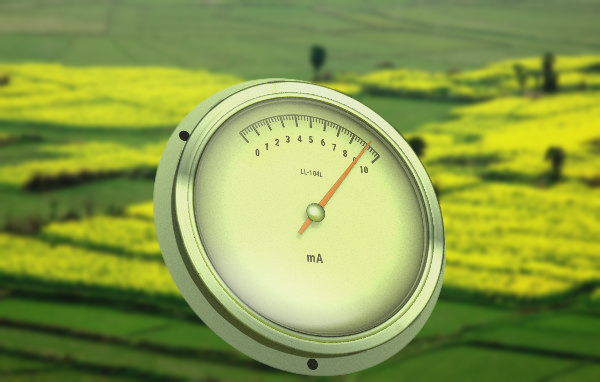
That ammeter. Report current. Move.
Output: 9 mA
